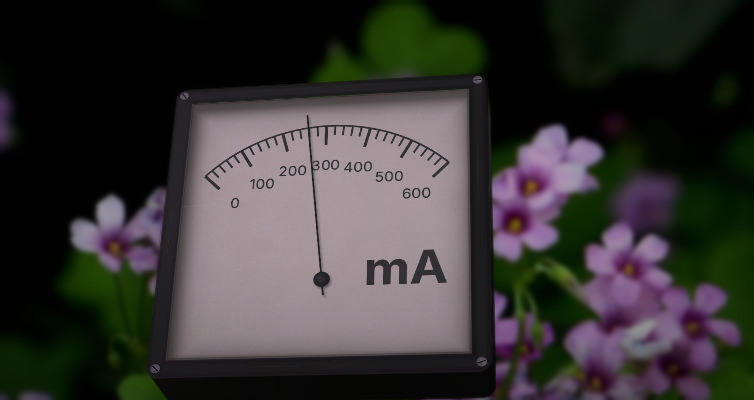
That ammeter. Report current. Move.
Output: 260 mA
